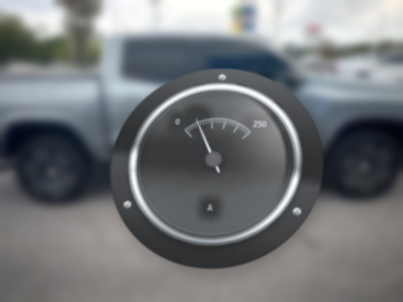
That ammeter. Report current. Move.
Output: 50 A
